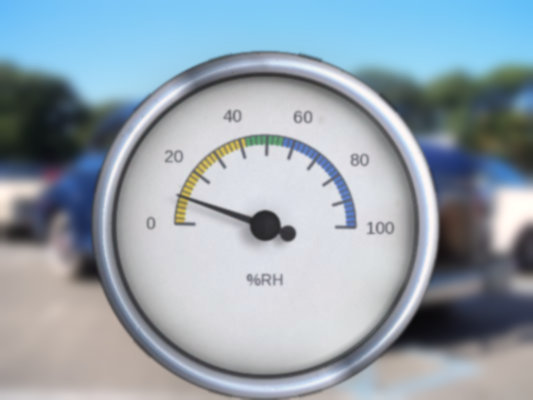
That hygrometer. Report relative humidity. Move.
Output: 10 %
